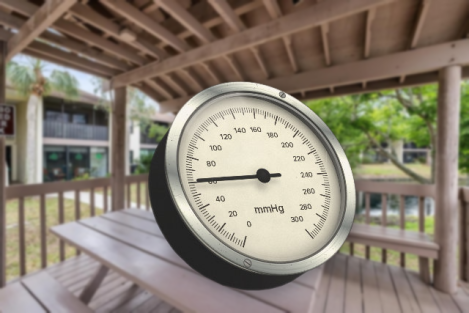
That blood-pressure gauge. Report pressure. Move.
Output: 60 mmHg
